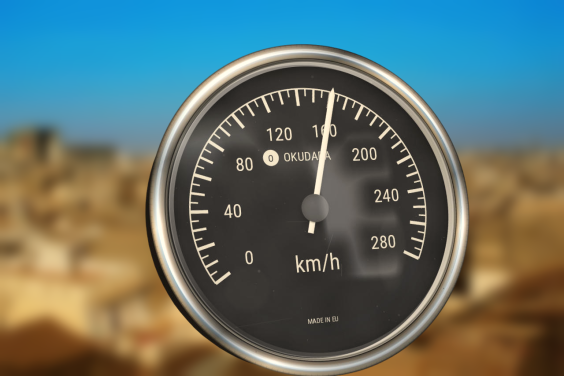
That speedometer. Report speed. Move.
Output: 160 km/h
